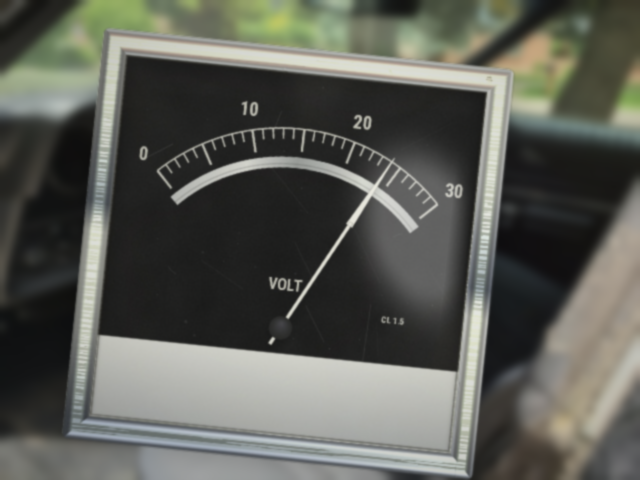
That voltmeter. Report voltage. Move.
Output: 24 V
